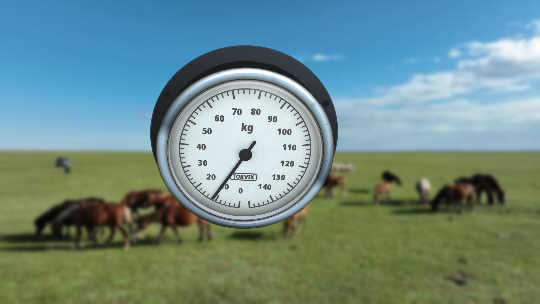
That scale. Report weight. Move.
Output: 12 kg
